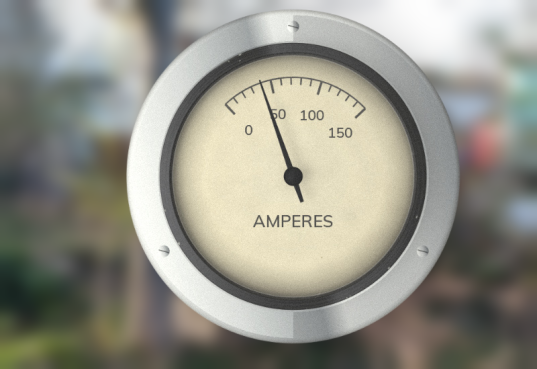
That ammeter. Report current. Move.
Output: 40 A
